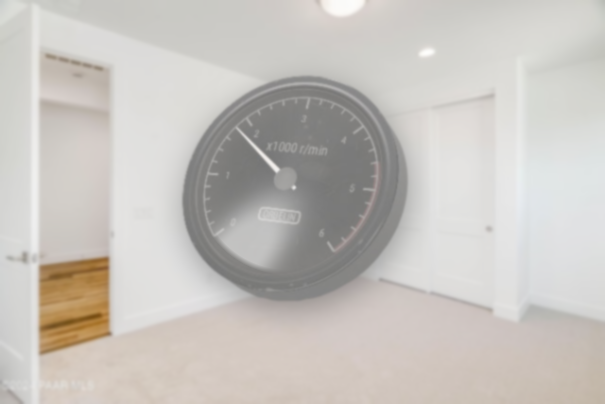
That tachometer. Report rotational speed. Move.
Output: 1800 rpm
